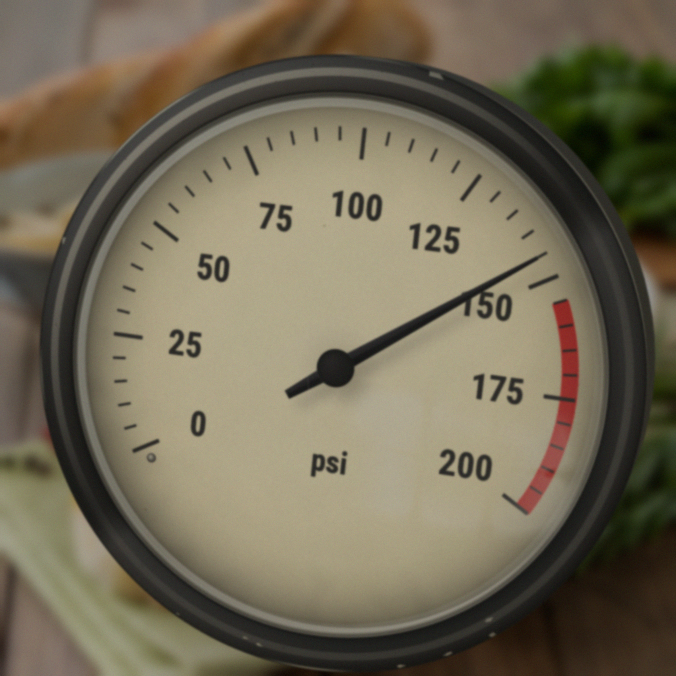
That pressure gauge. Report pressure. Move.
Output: 145 psi
